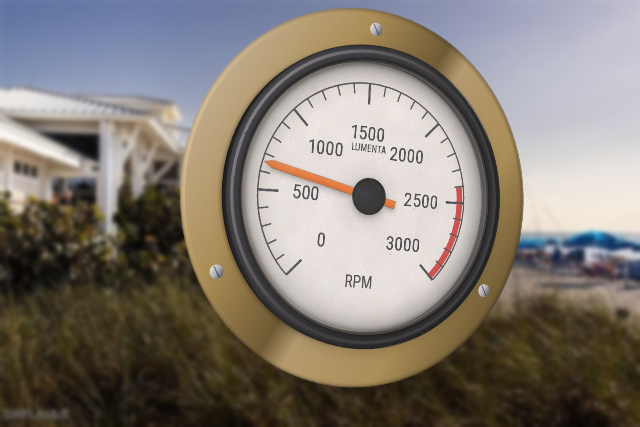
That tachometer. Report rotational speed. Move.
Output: 650 rpm
